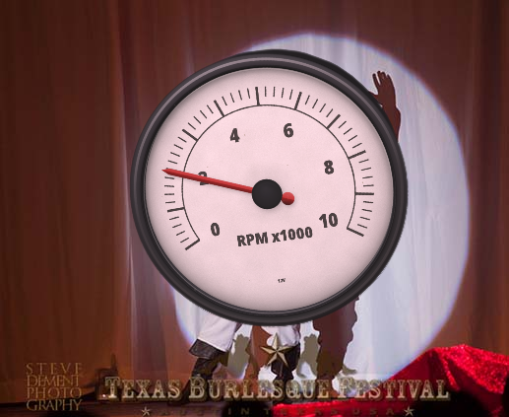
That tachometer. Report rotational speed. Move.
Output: 2000 rpm
